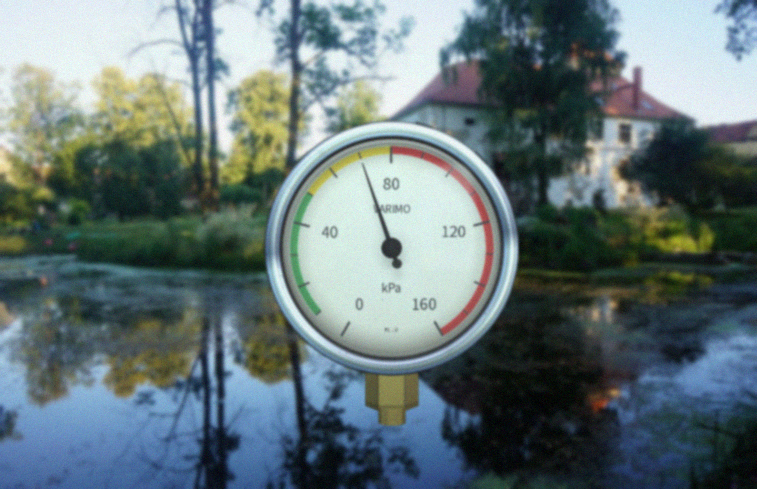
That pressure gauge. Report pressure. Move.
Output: 70 kPa
